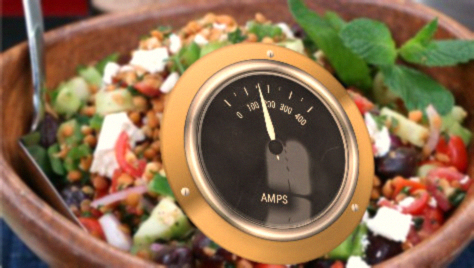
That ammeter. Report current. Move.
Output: 150 A
